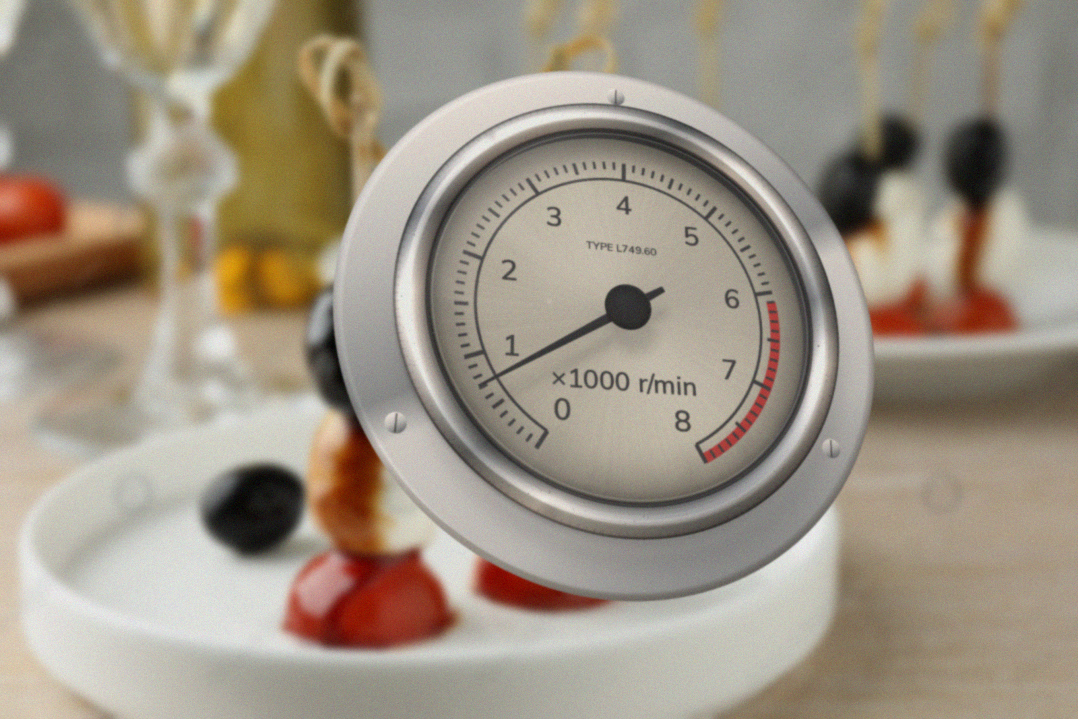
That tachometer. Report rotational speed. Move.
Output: 700 rpm
